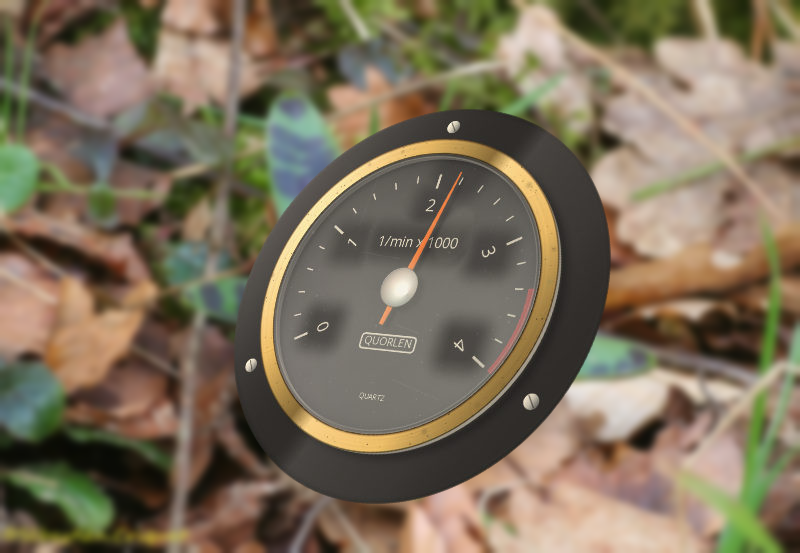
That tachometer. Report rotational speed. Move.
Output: 2200 rpm
